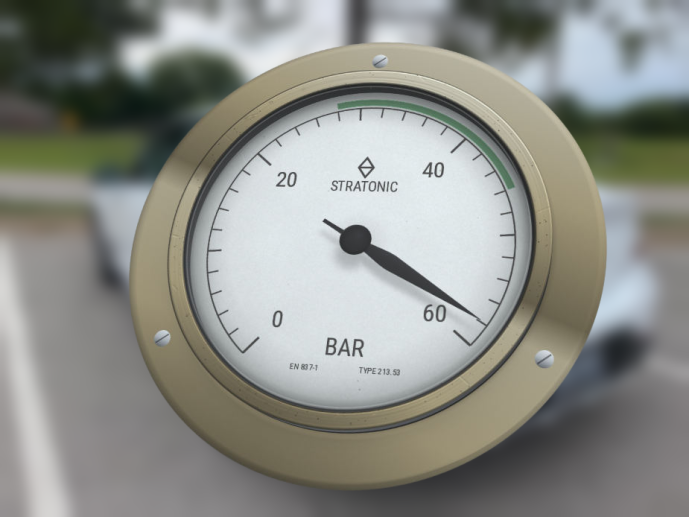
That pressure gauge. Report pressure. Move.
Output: 58 bar
